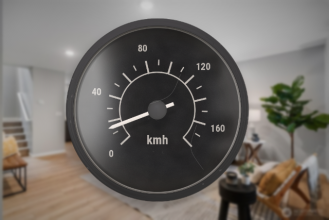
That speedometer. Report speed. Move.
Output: 15 km/h
